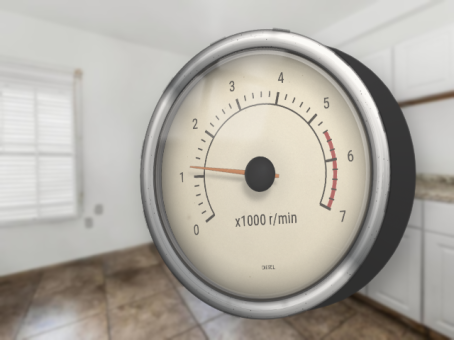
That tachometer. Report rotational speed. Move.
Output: 1200 rpm
